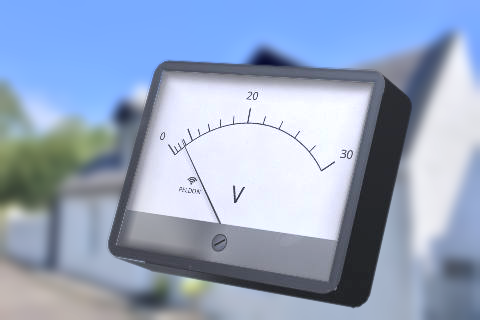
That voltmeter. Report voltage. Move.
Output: 8 V
